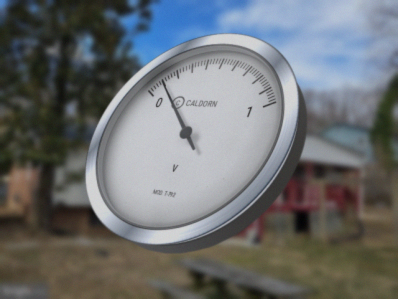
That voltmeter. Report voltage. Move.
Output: 0.1 V
